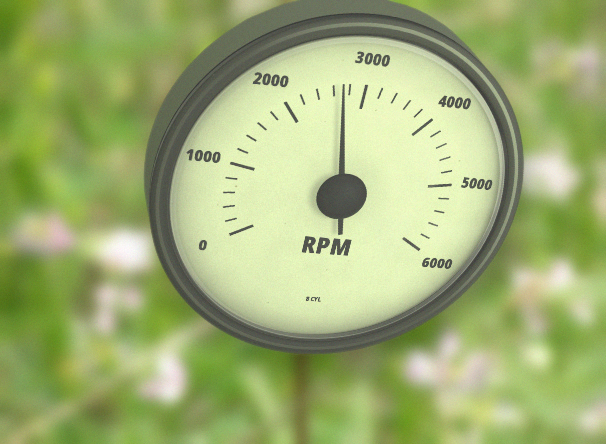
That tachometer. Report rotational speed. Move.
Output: 2700 rpm
